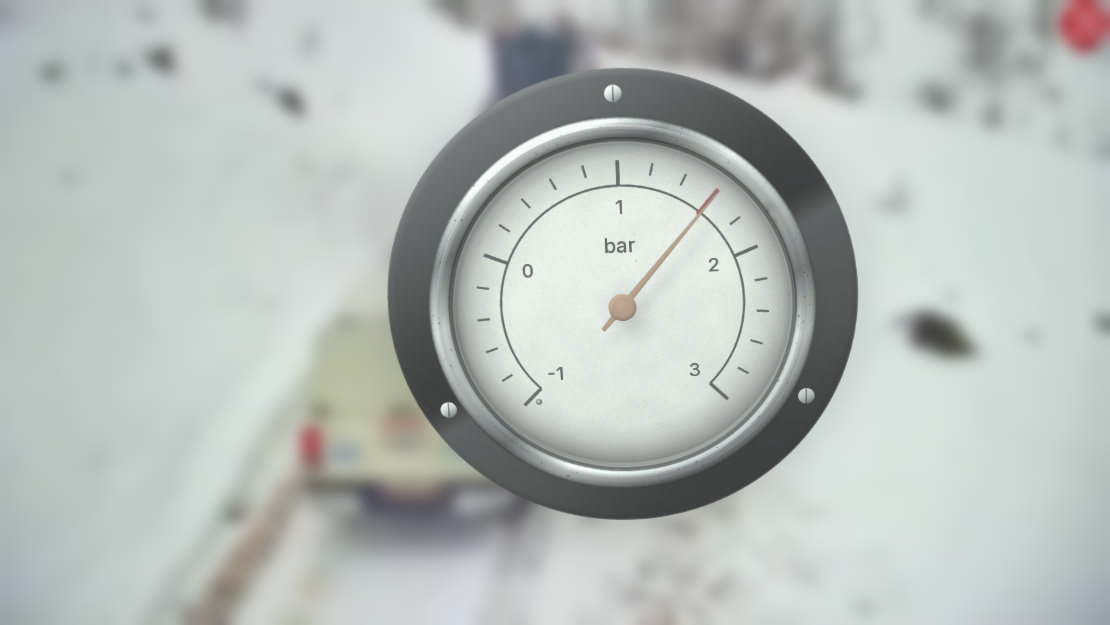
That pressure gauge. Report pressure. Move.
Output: 1.6 bar
